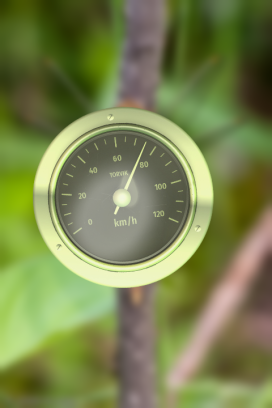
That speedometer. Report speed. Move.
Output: 75 km/h
